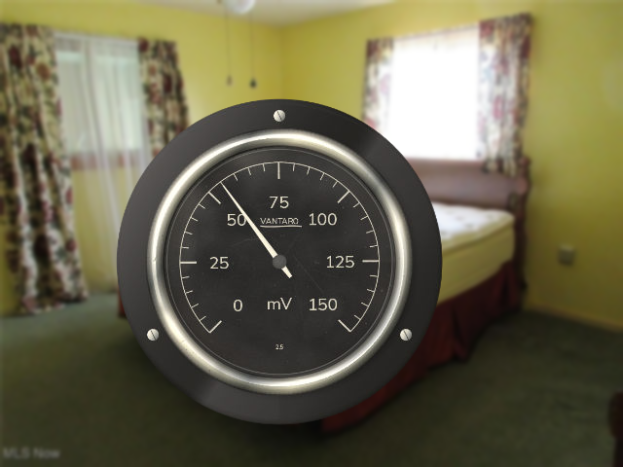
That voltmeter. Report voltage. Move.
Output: 55 mV
